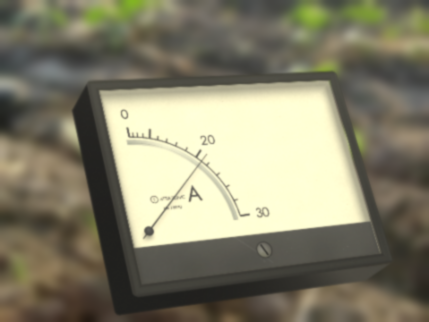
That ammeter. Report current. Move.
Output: 21 A
